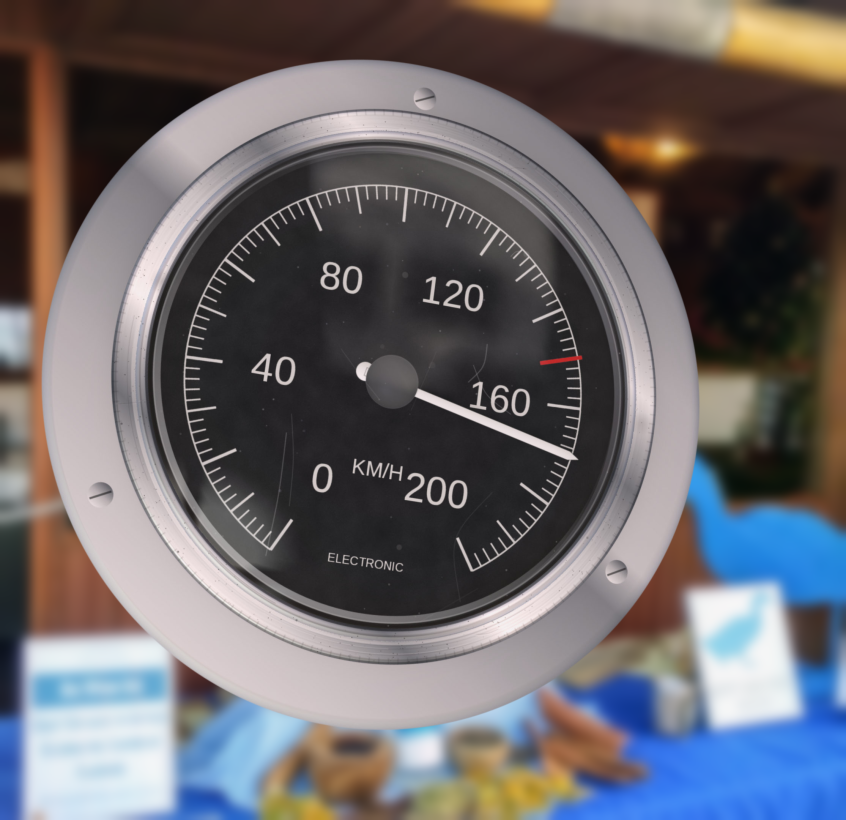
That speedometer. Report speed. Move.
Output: 170 km/h
